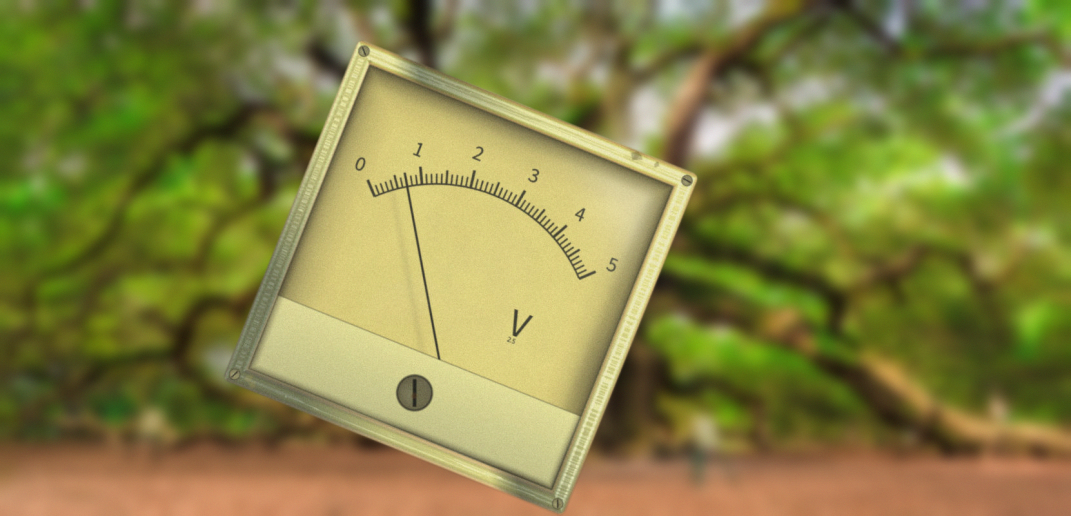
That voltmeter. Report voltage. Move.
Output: 0.7 V
